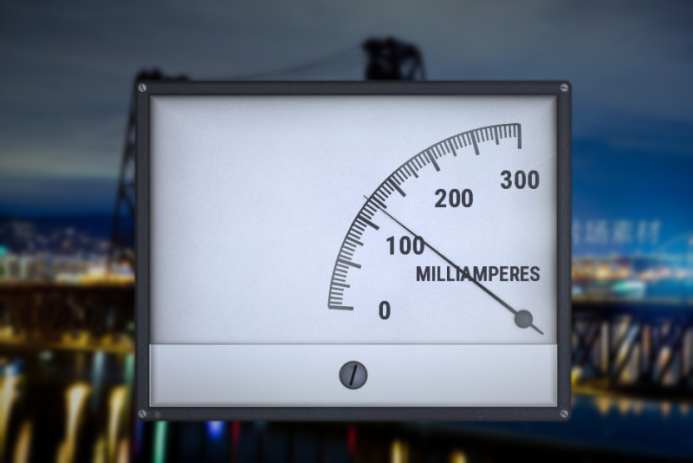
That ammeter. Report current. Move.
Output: 120 mA
